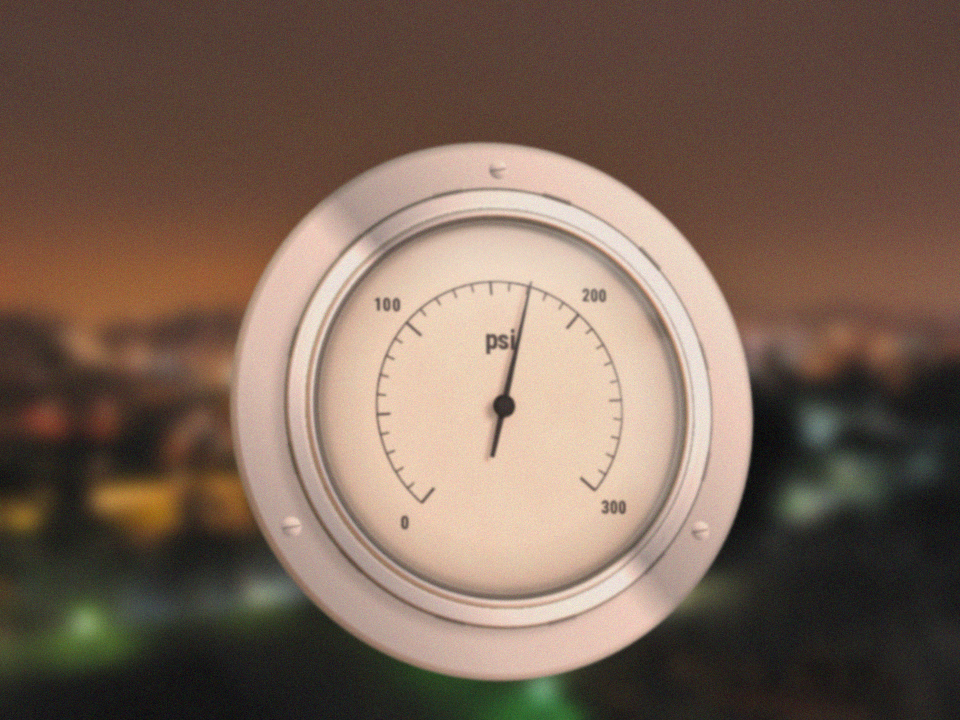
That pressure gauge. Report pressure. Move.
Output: 170 psi
